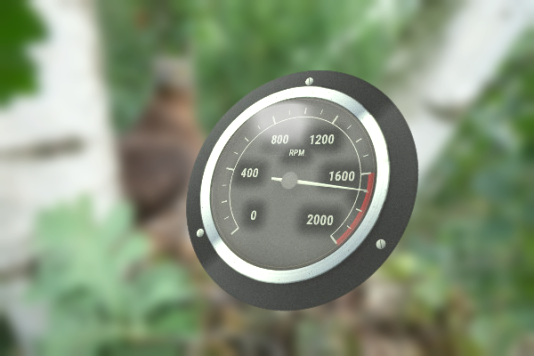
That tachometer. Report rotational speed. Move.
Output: 1700 rpm
